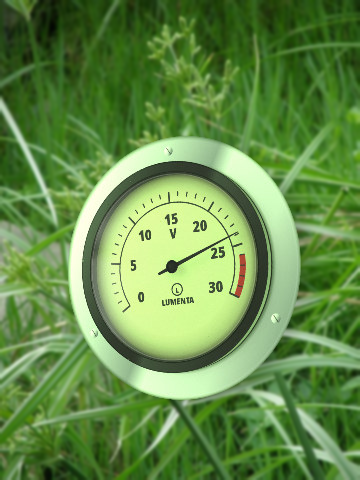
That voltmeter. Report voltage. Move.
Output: 24 V
